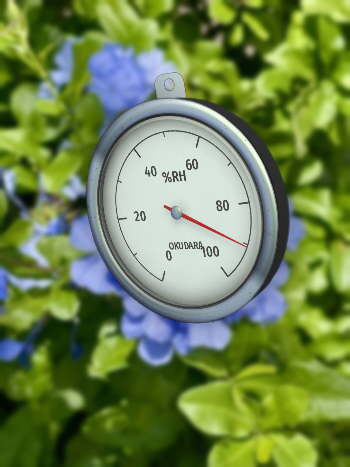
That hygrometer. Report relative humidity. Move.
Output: 90 %
